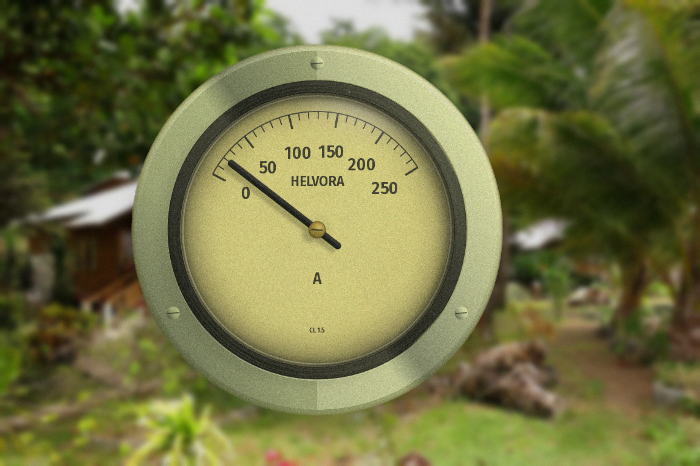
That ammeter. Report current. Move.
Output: 20 A
